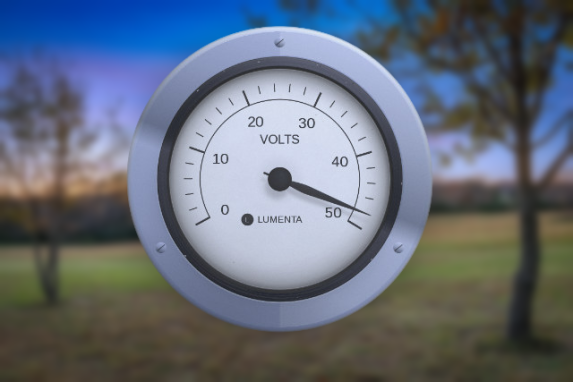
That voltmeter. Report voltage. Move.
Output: 48 V
